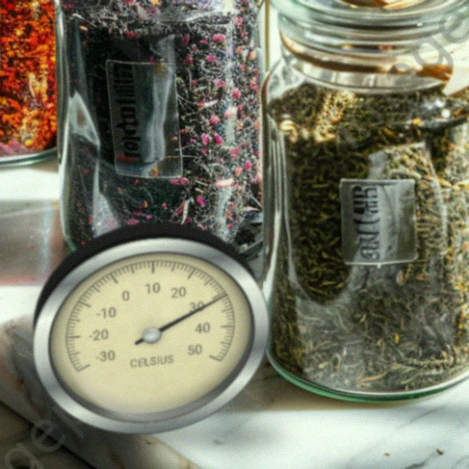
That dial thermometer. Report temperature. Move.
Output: 30 °C
